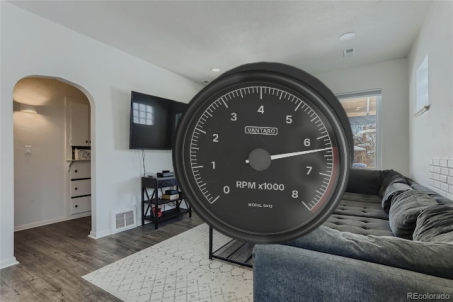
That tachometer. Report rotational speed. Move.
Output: 6300 rpm
